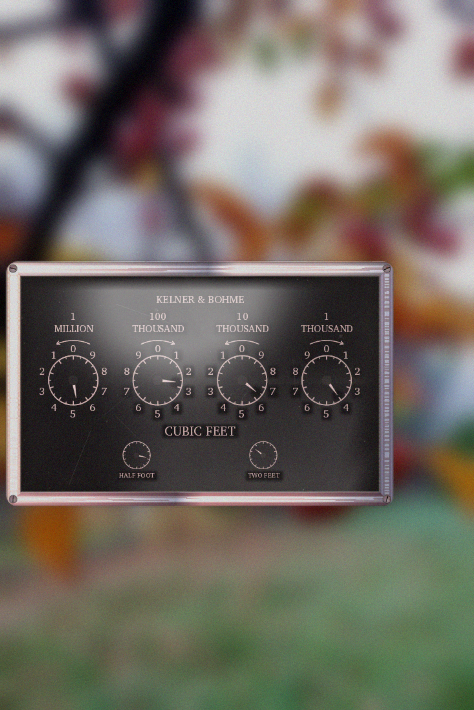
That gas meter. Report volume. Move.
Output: 526400 ft³
